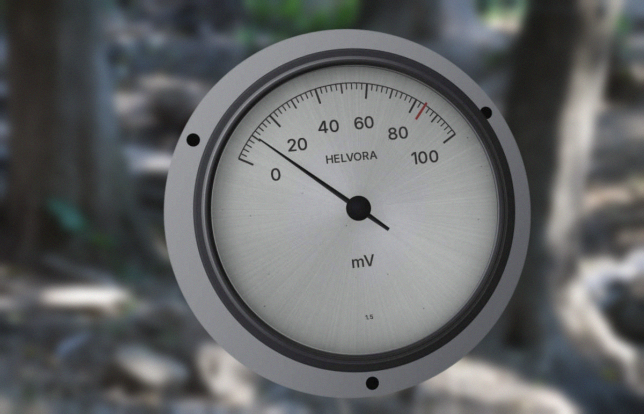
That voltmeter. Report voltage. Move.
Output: 10 mV
